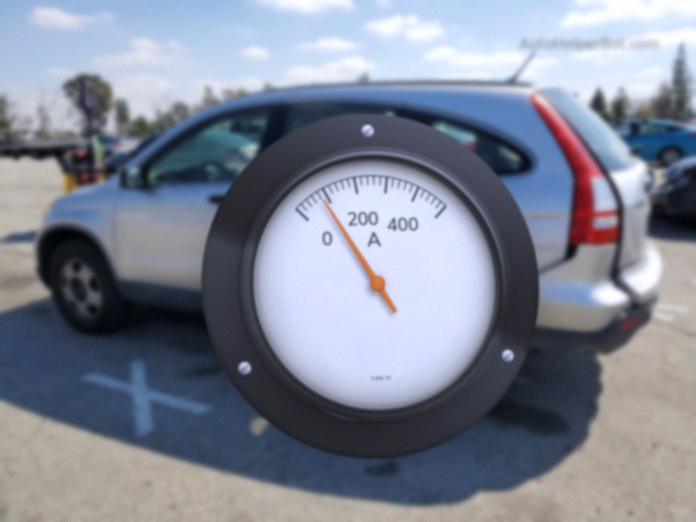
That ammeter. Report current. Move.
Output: 80 A
